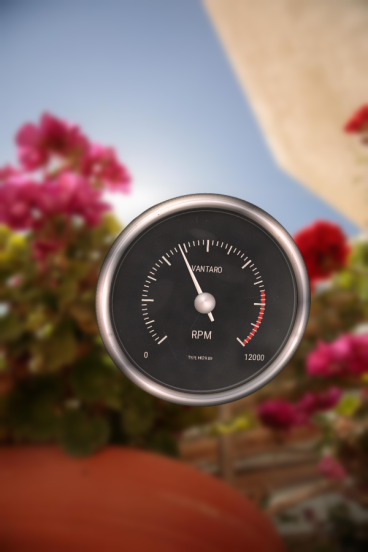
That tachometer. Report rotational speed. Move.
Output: 4800 rpm
